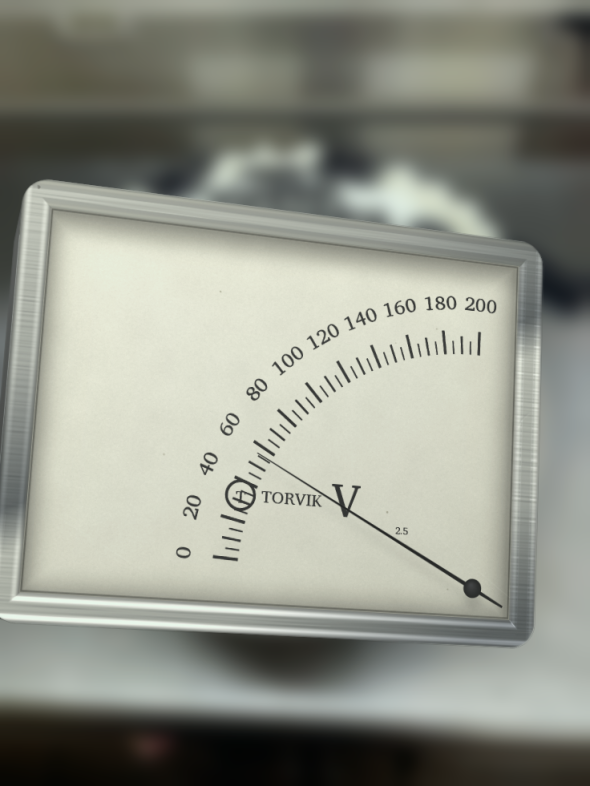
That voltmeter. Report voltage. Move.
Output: 55 V
